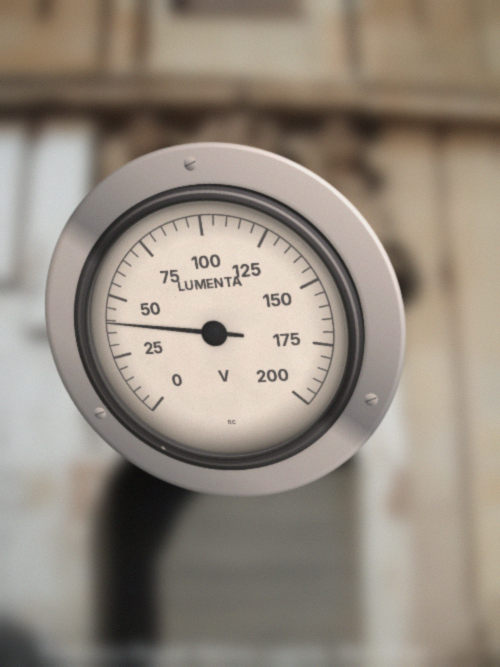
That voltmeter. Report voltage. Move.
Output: 40 V
